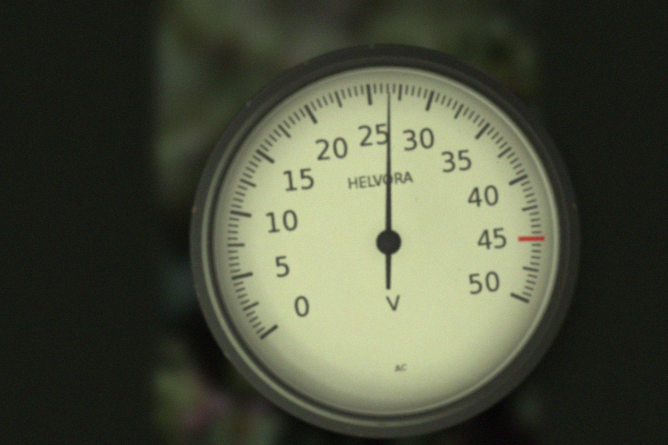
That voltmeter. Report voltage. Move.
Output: 26.5 V
